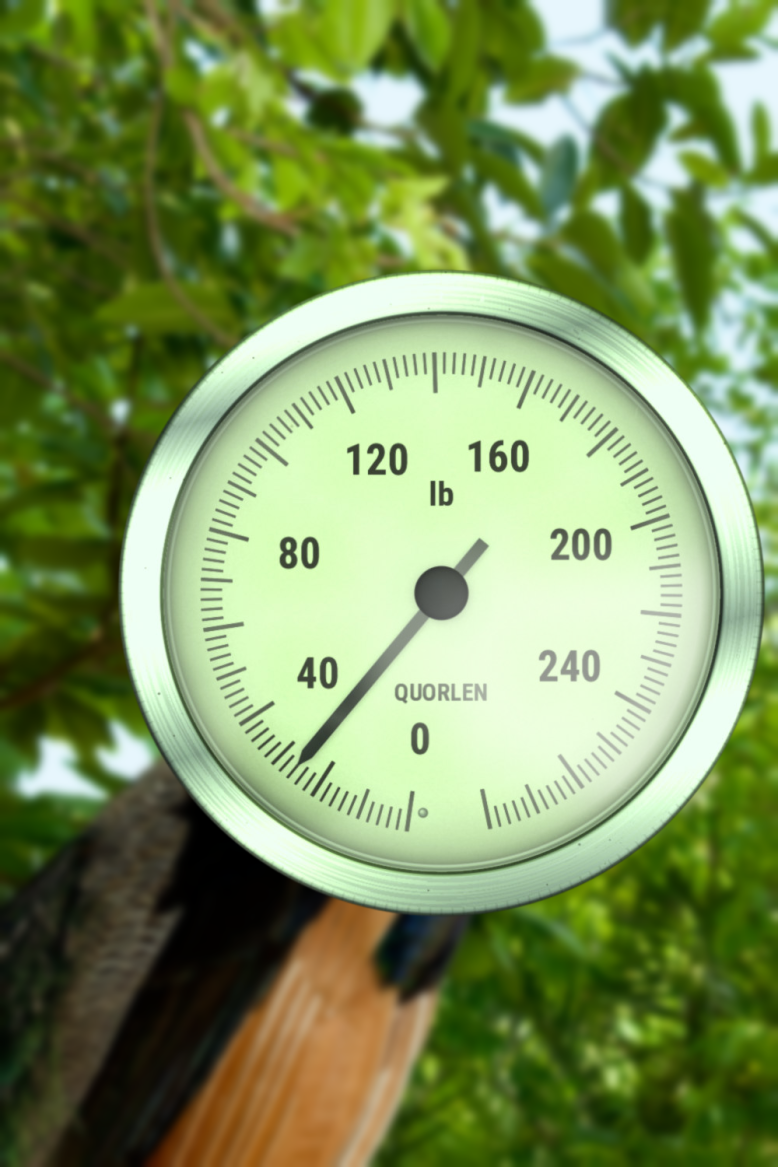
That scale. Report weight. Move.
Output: 26 lb
